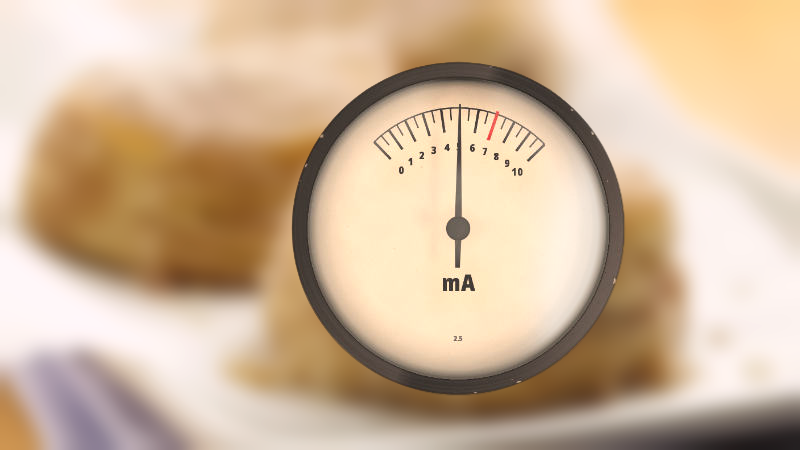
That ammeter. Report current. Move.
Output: 5 mA
